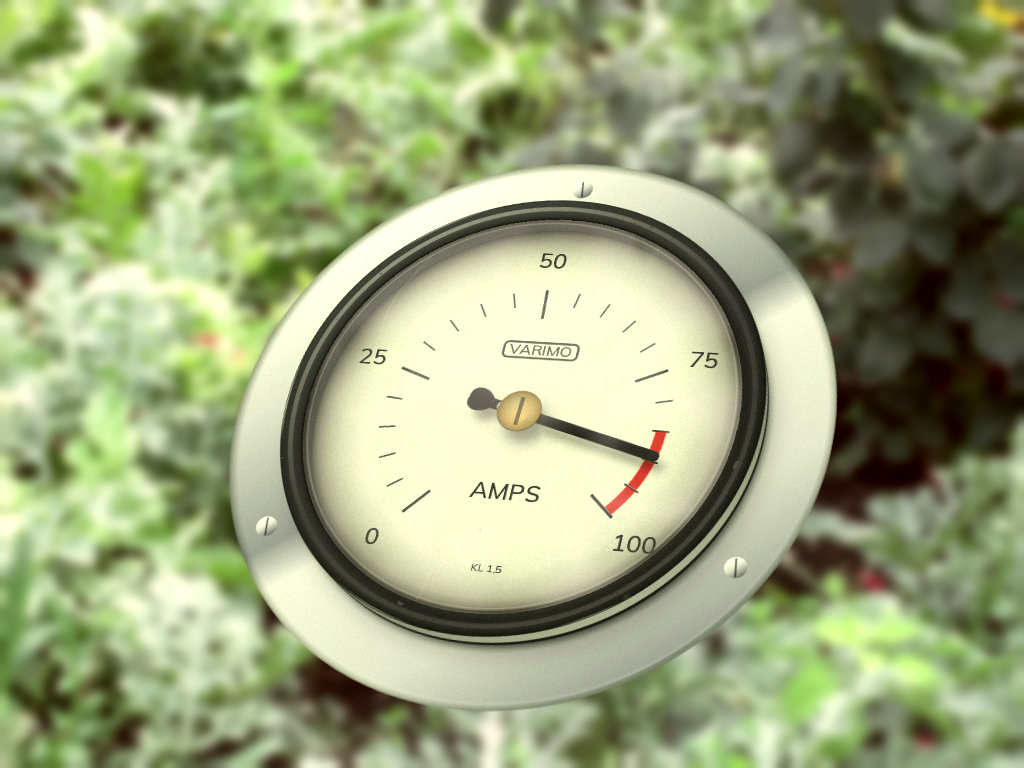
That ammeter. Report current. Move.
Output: 90 A
